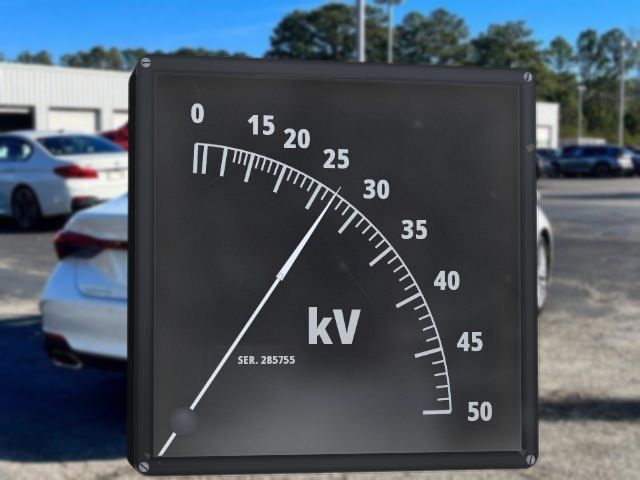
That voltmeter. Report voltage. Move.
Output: 27 kV
